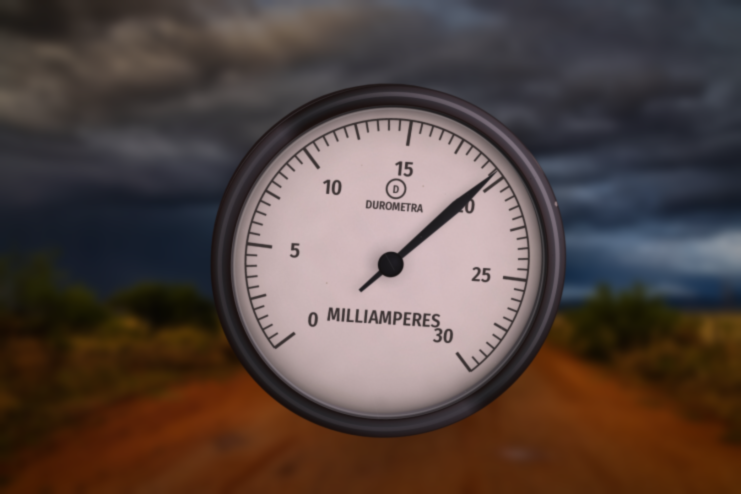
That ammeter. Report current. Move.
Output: 19.5 mA
